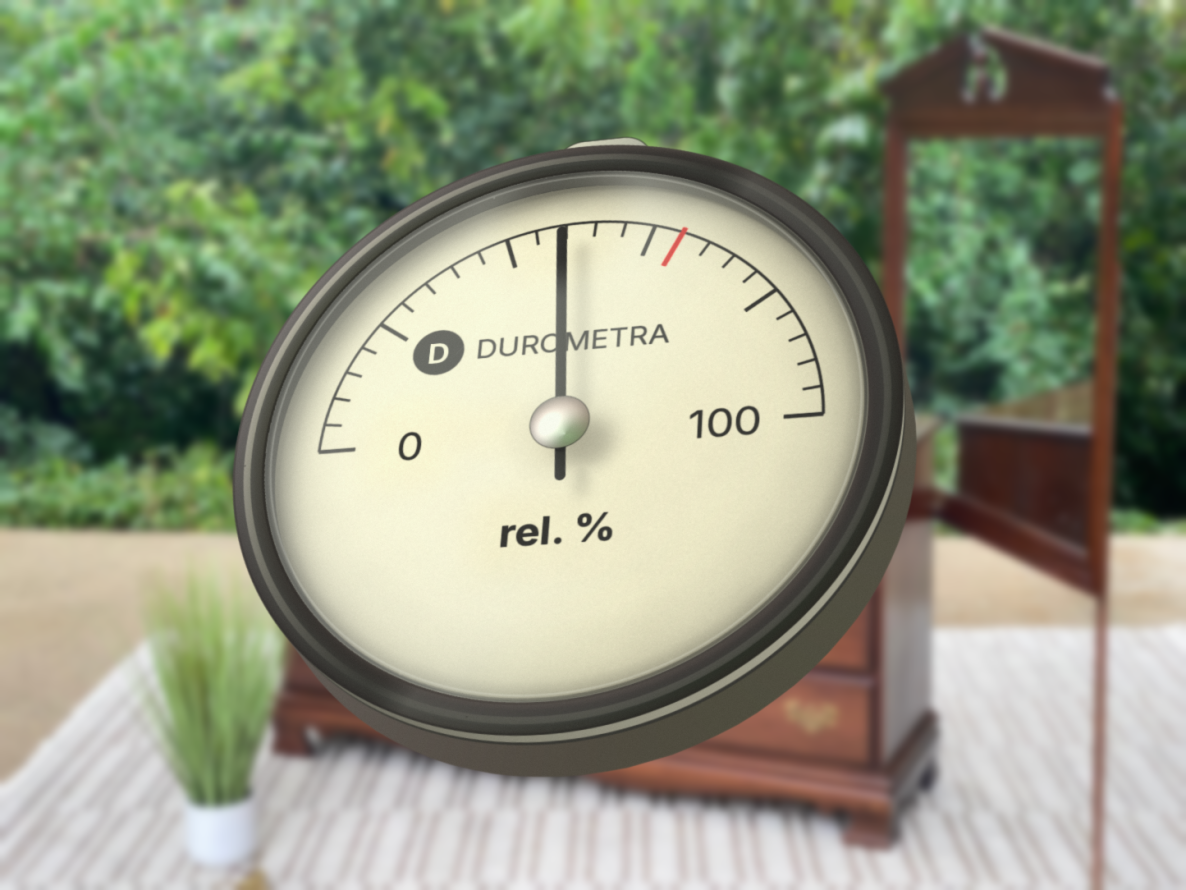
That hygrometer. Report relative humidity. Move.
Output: 48 %
